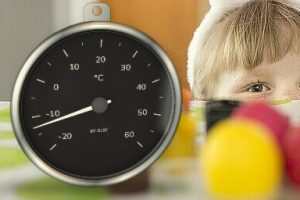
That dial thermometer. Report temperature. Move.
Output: -12.5 °C
